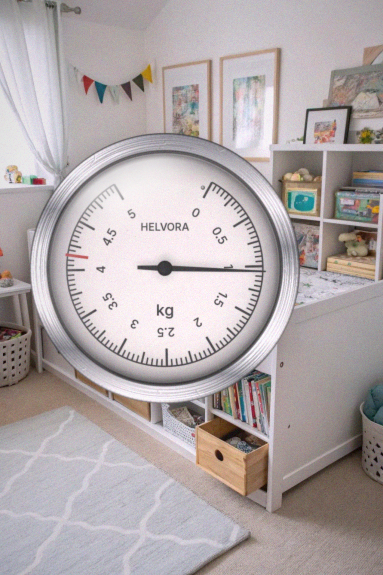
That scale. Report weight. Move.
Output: 1.05 kg
